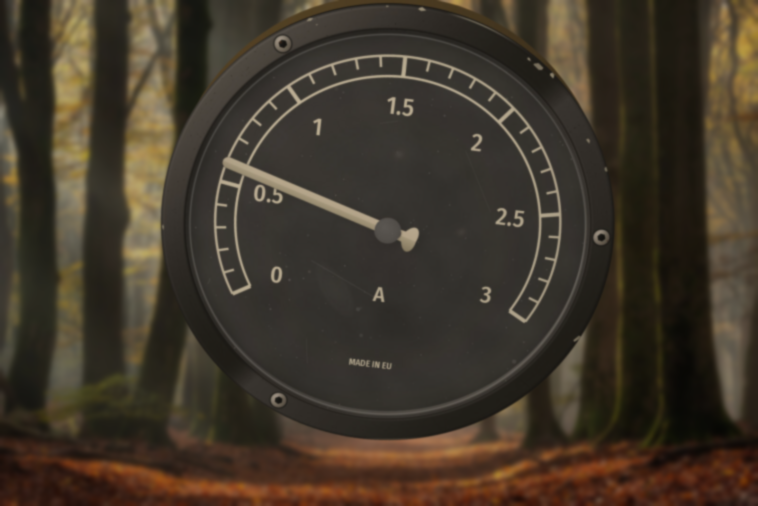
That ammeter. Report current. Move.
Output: 0.6 A
